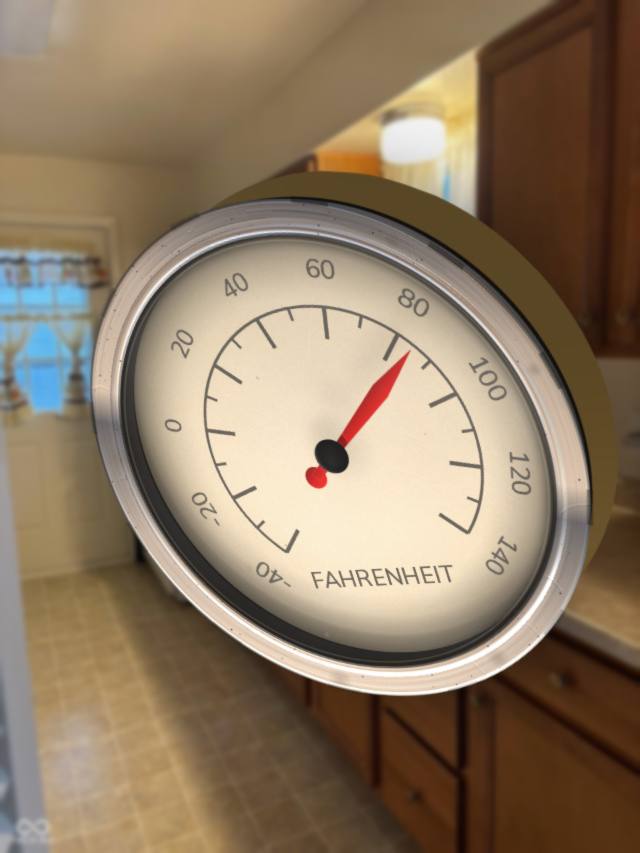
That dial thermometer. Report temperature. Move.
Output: 85 °F
